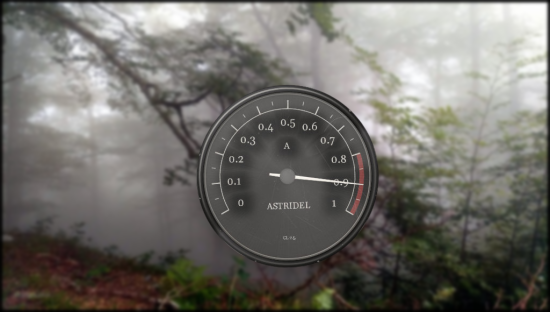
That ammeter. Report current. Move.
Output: 0.9 A
